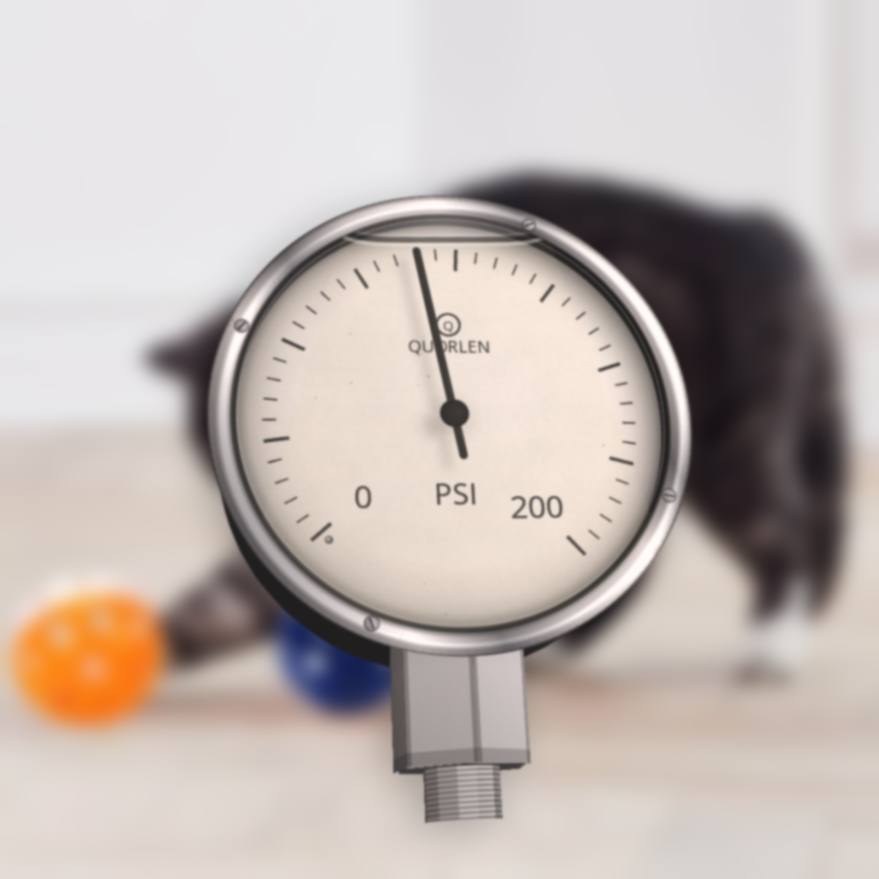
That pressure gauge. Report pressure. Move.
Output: 90 psi
